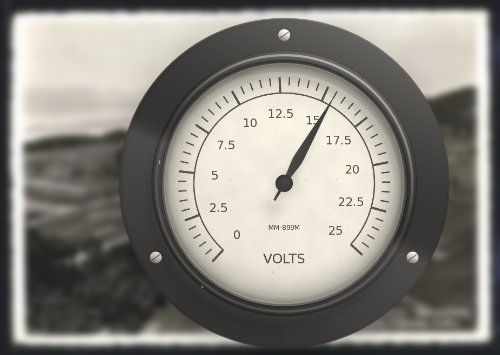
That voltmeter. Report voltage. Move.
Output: 15.5 V
